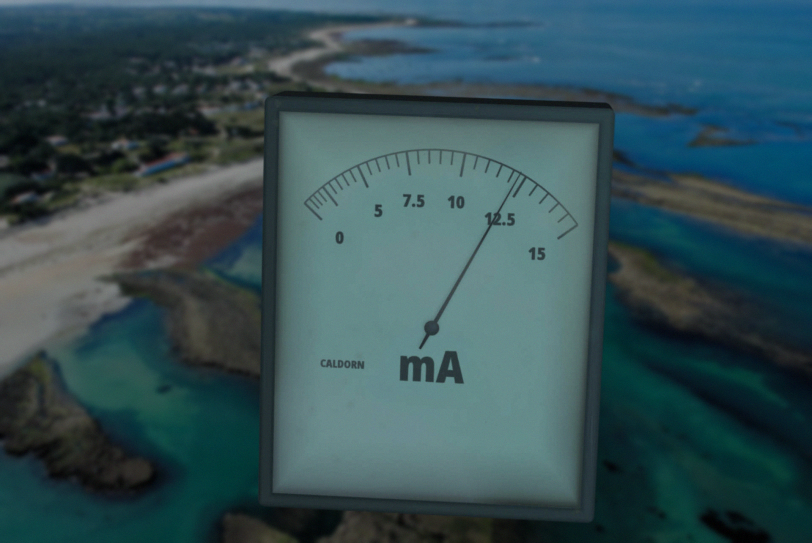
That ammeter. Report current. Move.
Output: 12.25 mA
